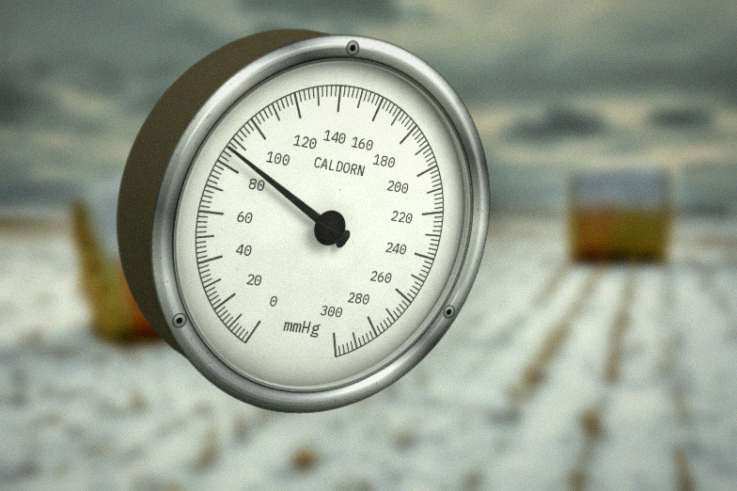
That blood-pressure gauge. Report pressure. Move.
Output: 86 mmHg
